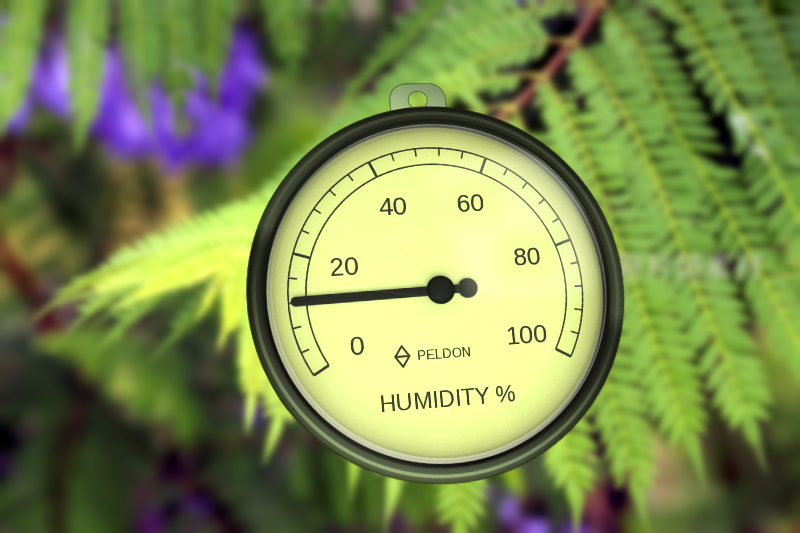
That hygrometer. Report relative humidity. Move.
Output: 12 %
